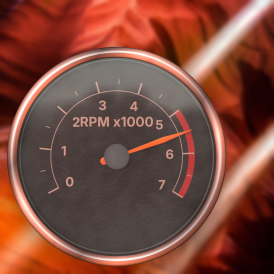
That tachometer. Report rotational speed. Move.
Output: 5500 rpm
